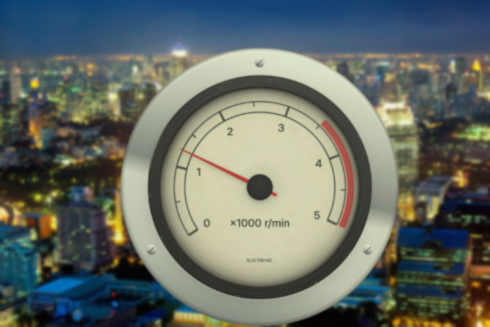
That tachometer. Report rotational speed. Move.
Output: 1250 rpm
